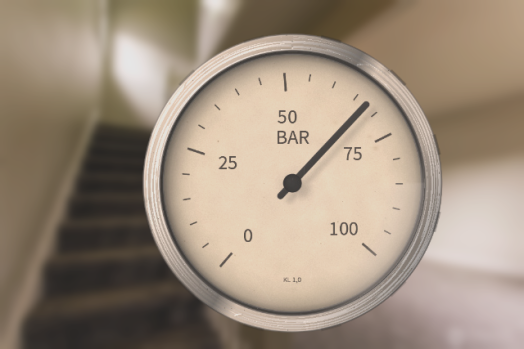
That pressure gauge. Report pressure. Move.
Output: 67.5 bar
